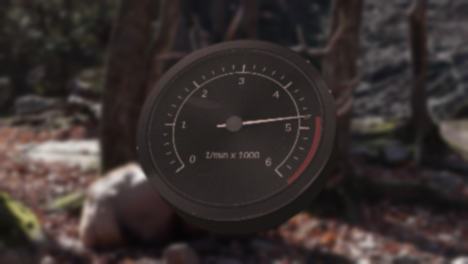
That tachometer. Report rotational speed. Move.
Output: 4800 rpm
